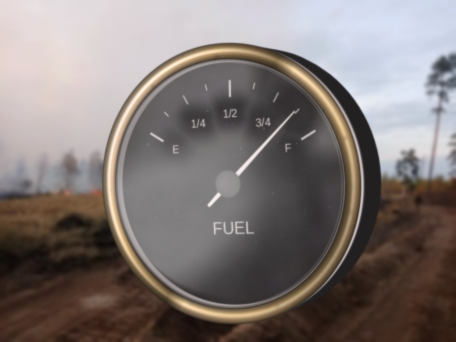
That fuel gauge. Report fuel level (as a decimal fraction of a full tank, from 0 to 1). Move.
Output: 0.875
